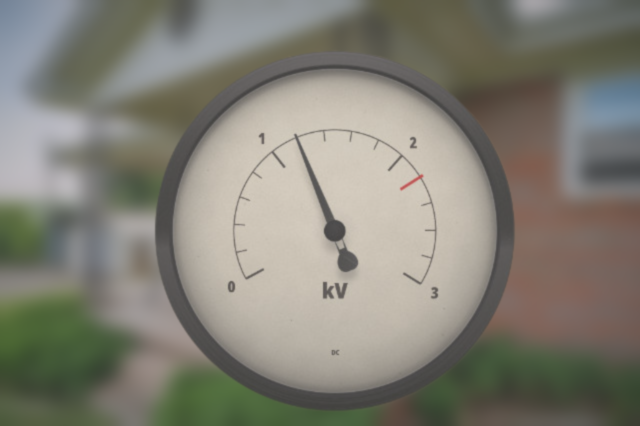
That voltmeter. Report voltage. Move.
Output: 1.2 kV
